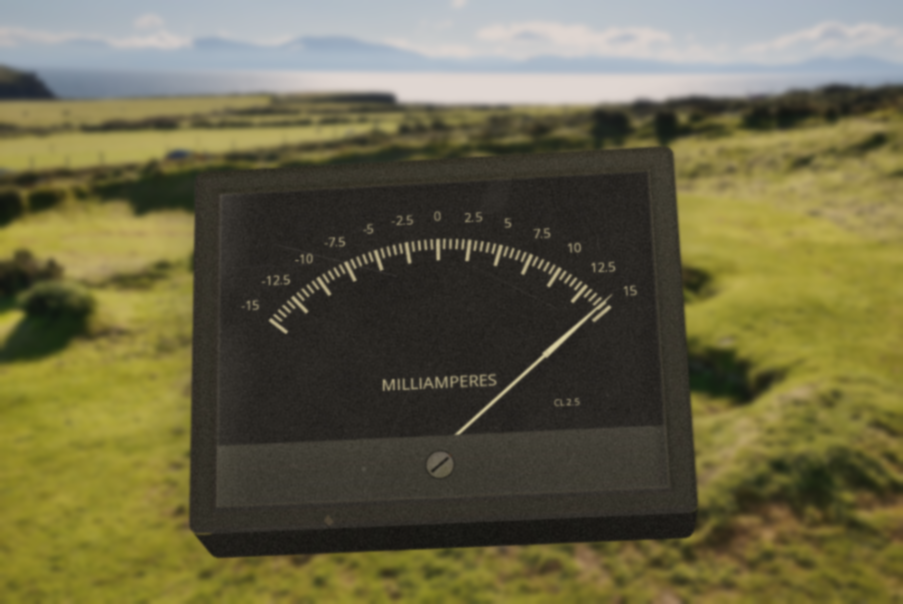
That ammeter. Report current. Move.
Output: 14.5 mA
